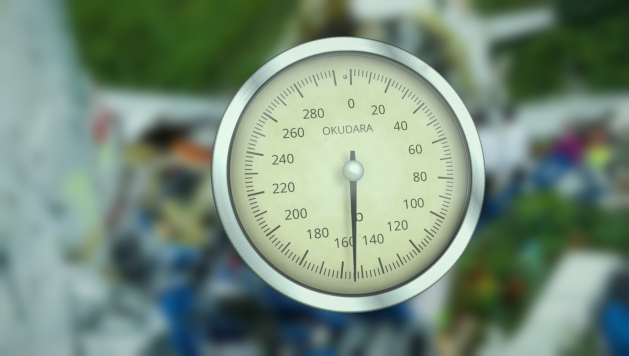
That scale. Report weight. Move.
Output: 154 lb
